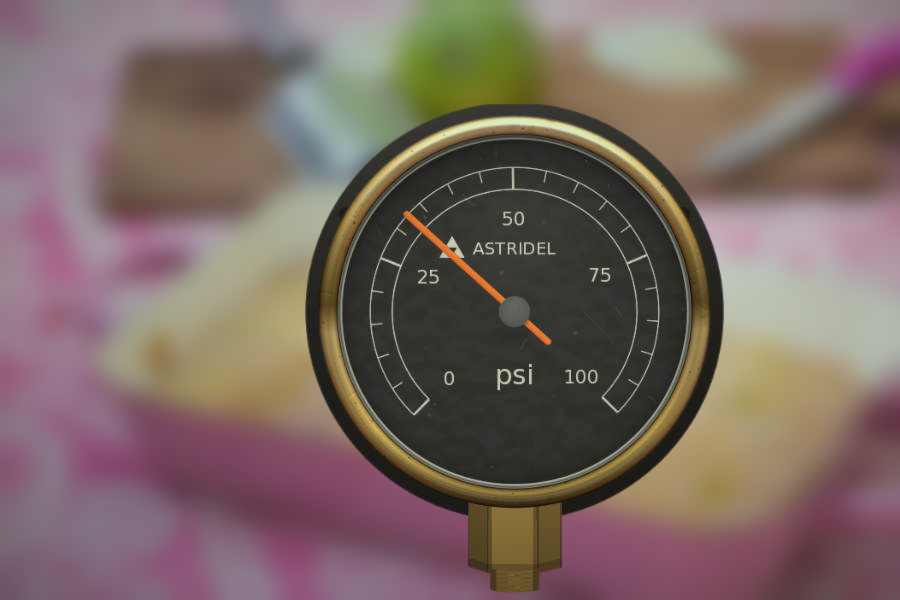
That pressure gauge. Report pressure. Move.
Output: 32.5 psi
